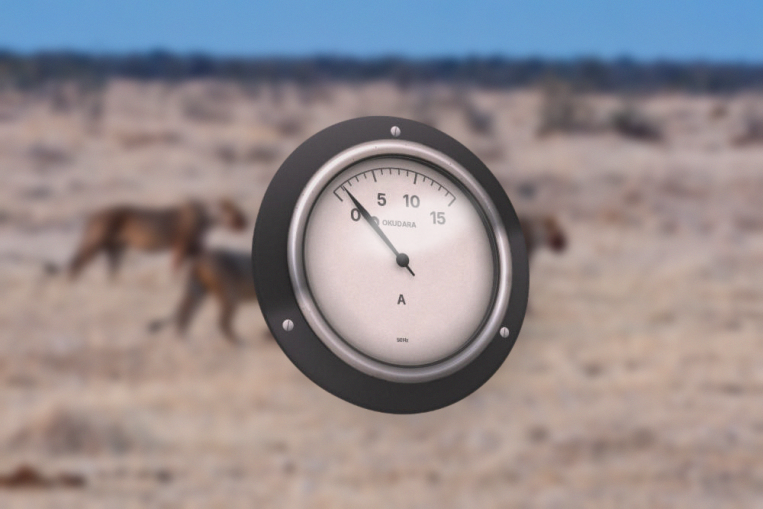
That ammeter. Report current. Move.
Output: 1 A
